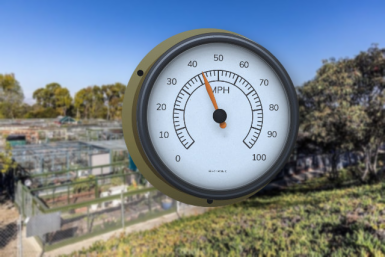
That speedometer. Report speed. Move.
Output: 42 mph
